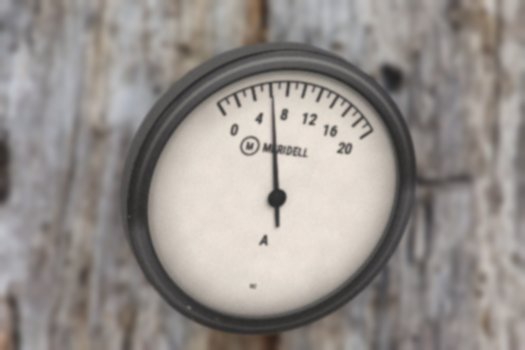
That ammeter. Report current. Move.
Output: 6 A
